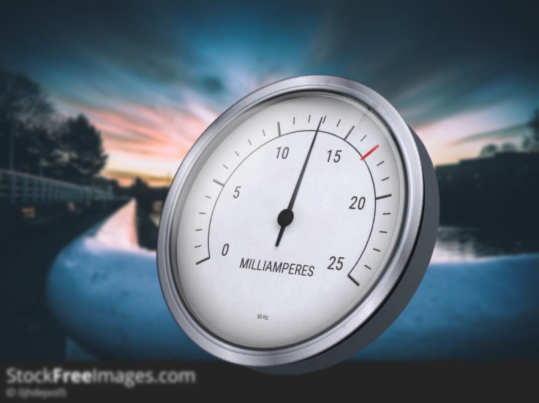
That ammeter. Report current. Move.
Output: 13 mA
